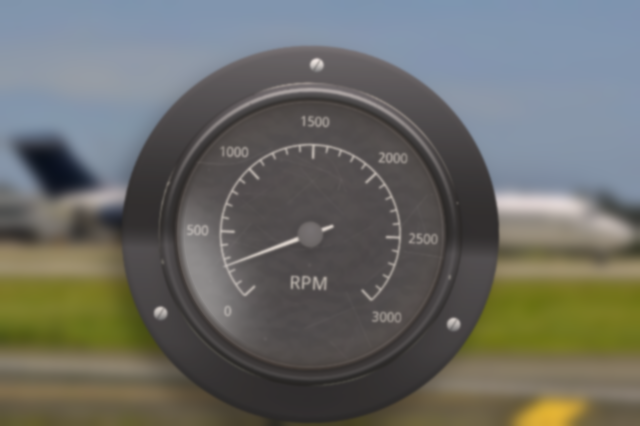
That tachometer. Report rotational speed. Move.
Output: 250 rpm
